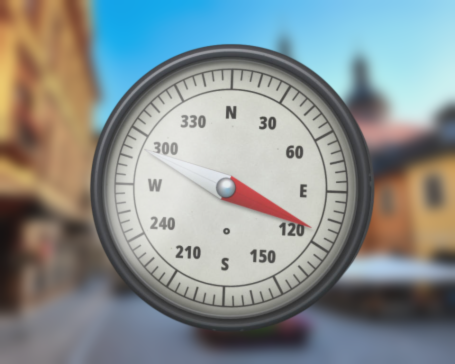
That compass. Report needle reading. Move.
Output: 112.5 °
